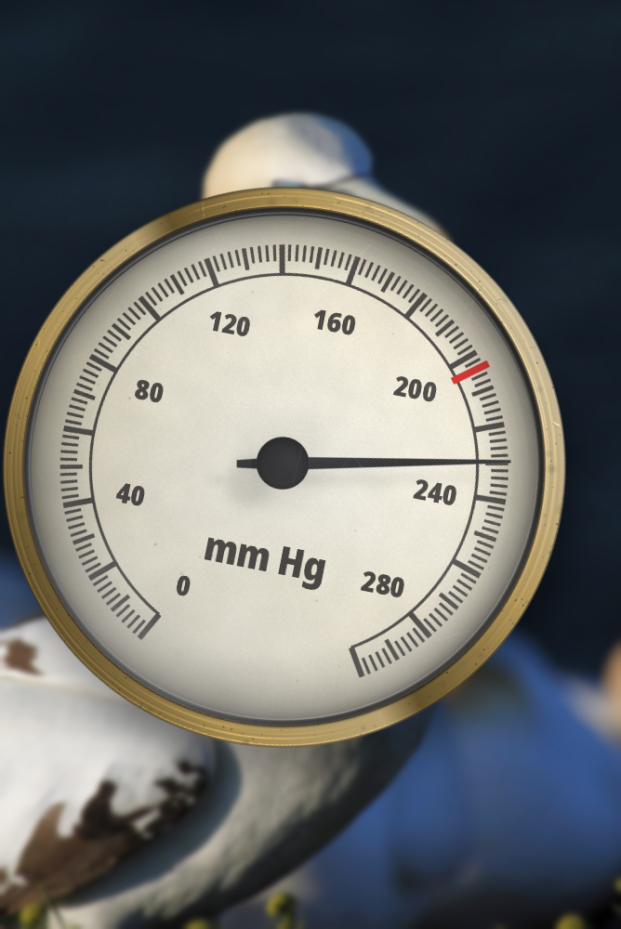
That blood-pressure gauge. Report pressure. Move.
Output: 230 mmHg
